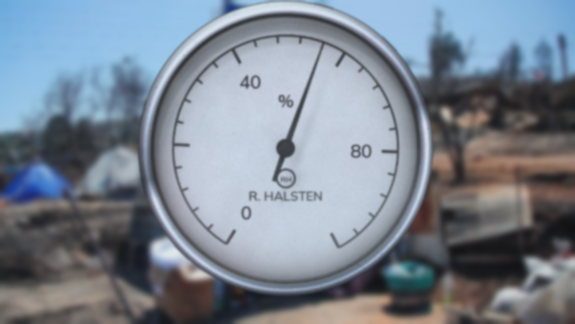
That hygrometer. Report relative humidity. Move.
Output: 56 %
